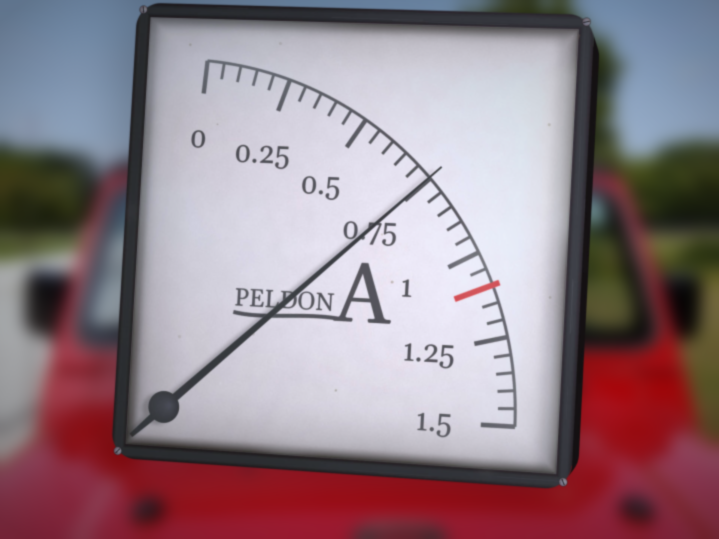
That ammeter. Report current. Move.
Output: 0.75 A
